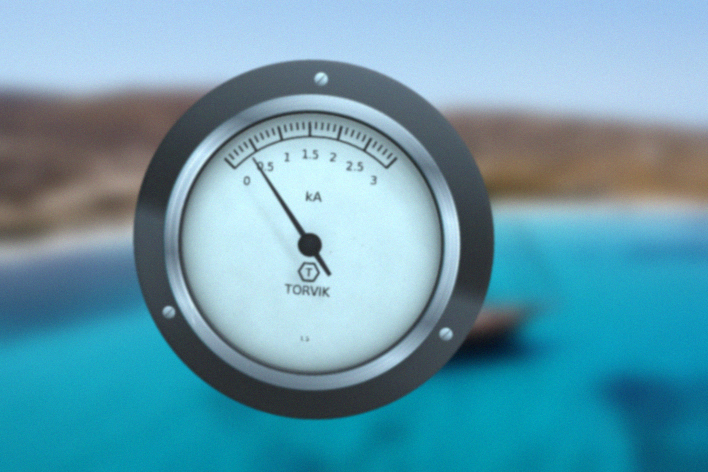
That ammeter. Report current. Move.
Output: 0.4 kA
